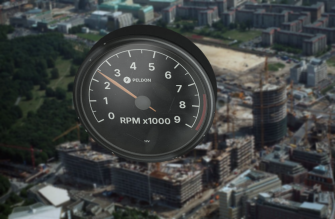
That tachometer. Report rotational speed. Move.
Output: 2500 rpm
